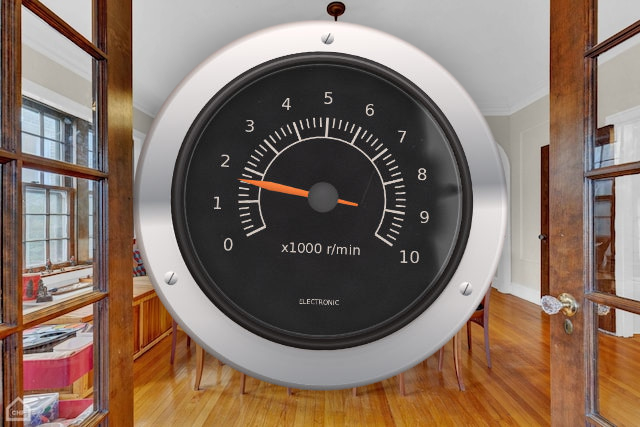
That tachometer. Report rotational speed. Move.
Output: 1600 rpm
